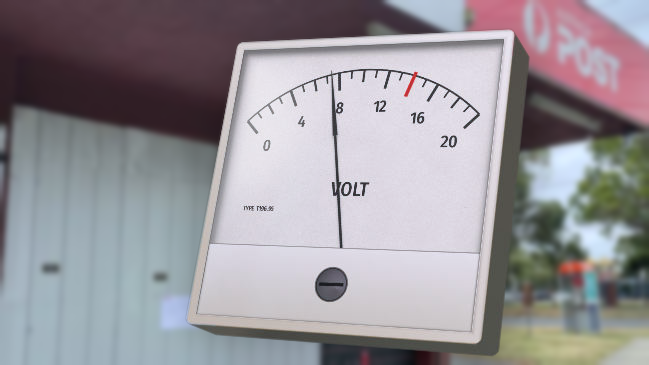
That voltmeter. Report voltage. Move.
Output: 7.5 V
